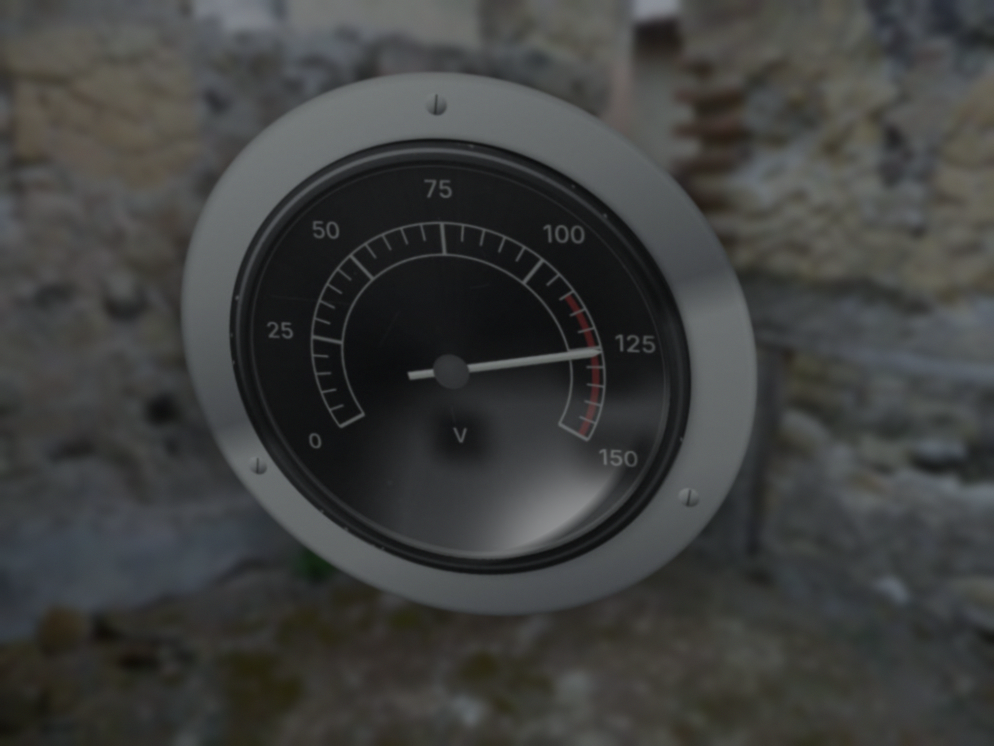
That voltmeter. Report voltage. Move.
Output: 125 V
